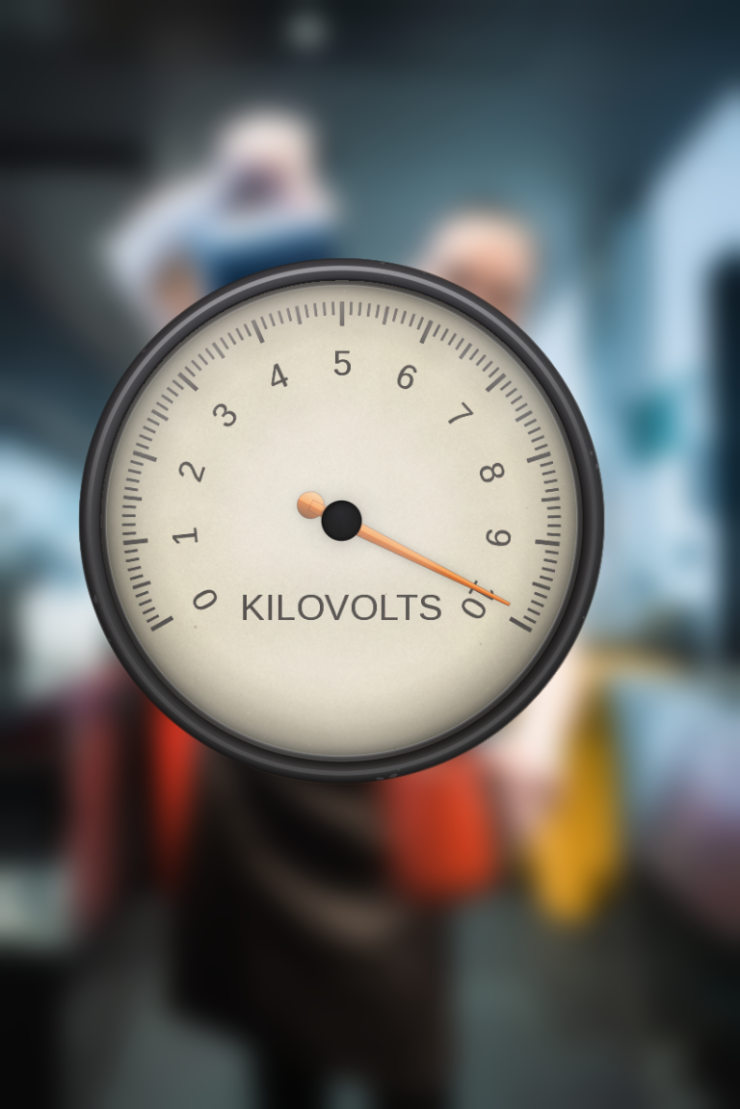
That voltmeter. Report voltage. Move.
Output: 9.85 kV
